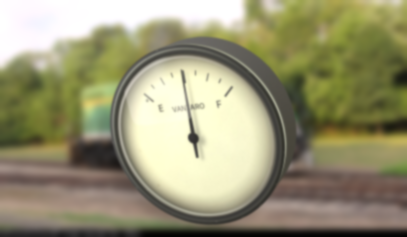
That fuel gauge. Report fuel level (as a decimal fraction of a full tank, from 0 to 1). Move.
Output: 0.5
